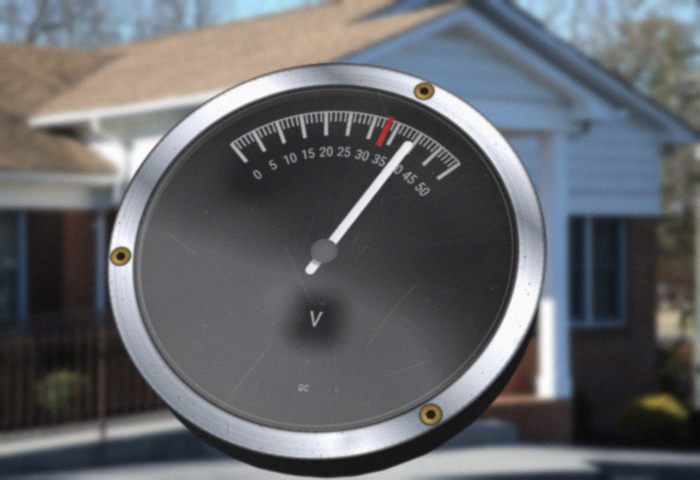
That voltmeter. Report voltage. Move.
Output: 40 V
